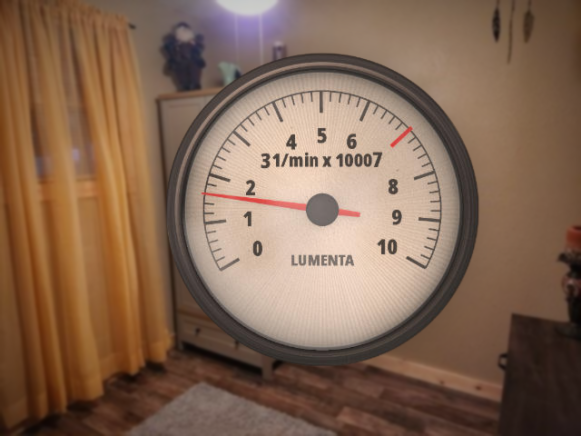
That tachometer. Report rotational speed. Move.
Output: 1600 rpm
